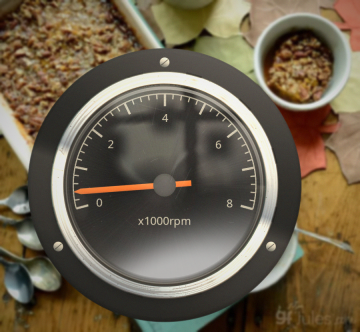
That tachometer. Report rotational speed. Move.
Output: 400 rpm
